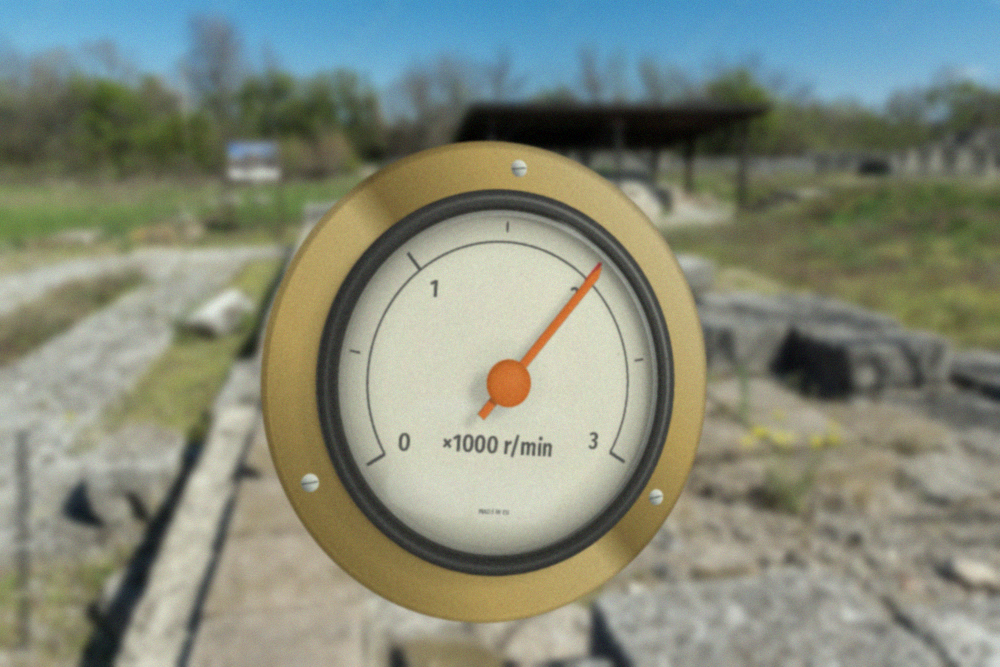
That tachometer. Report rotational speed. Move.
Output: 2000 rpm
